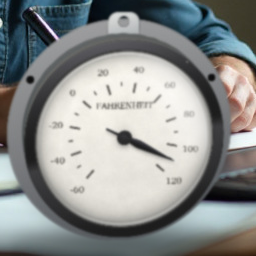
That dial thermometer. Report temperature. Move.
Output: 110 °F
